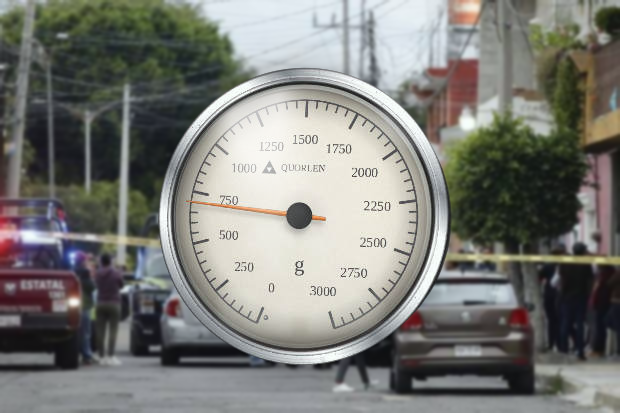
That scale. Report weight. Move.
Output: 700 g
